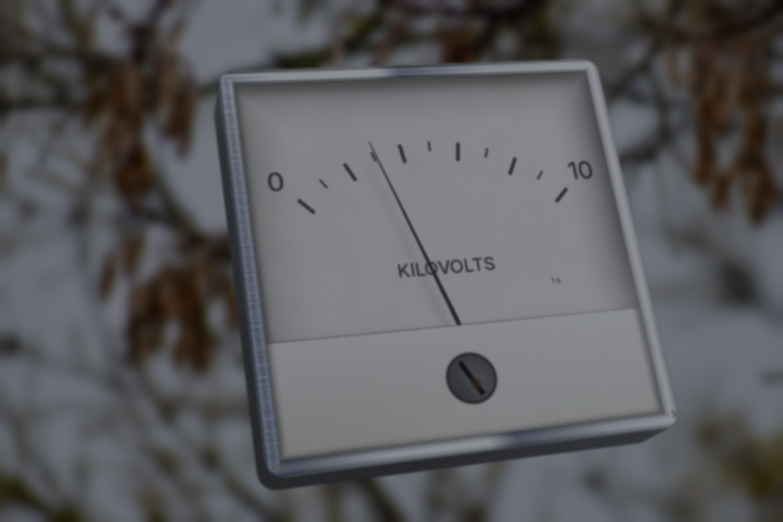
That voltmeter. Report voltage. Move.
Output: 3 kV
